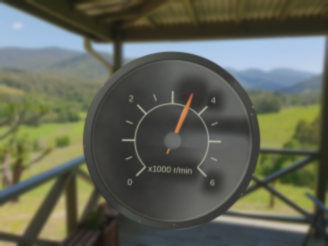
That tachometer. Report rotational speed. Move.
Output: 3500 rpm
